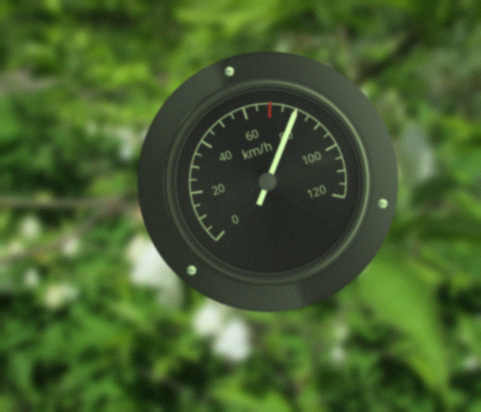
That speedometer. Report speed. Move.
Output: 80 km/h
